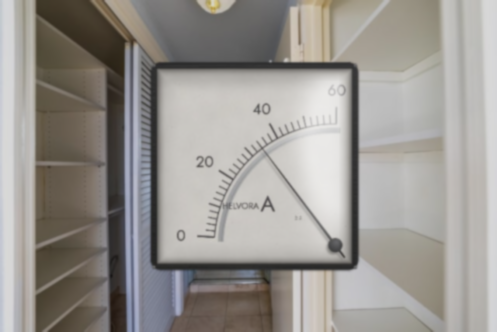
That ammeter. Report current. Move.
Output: 34 A
